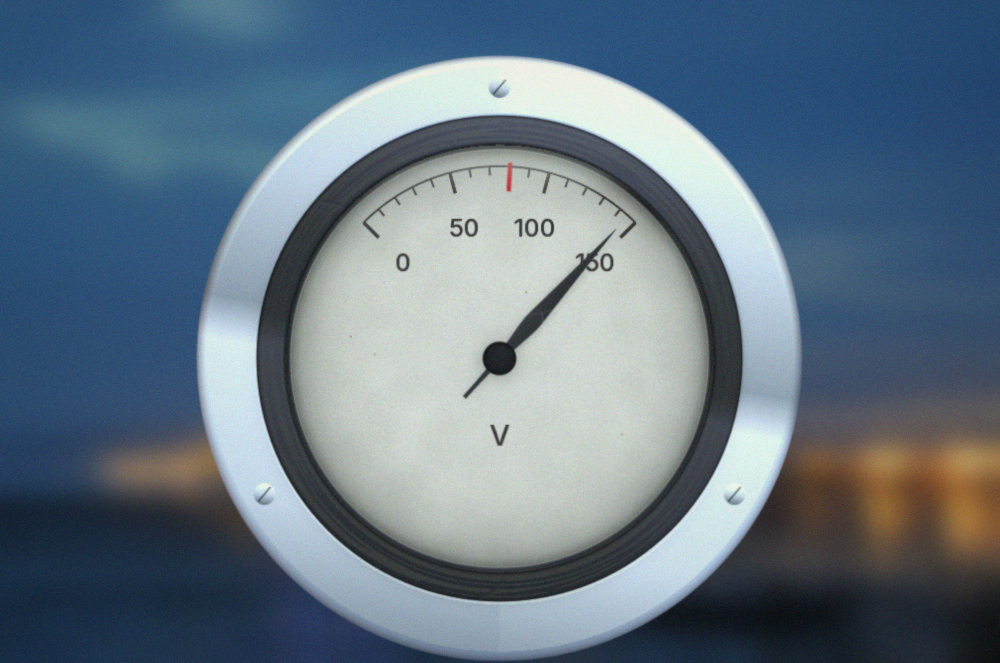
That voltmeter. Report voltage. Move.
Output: 145 V
